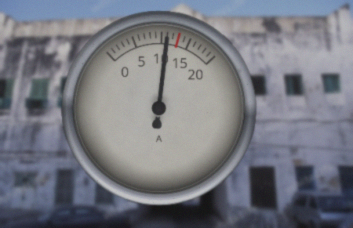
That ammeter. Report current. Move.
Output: 11 A
